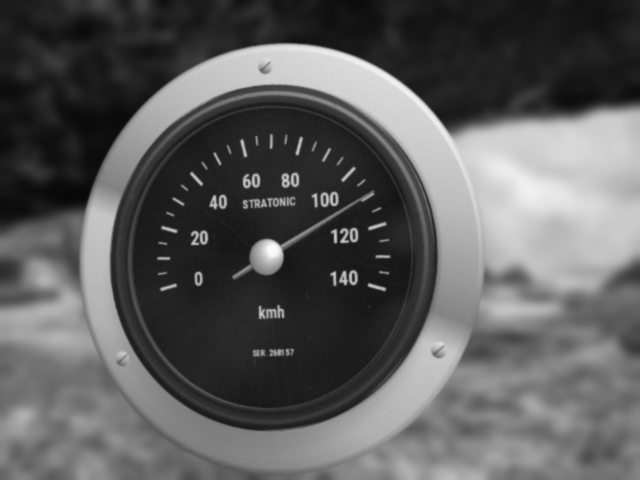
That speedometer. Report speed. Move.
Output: 110 km/h
